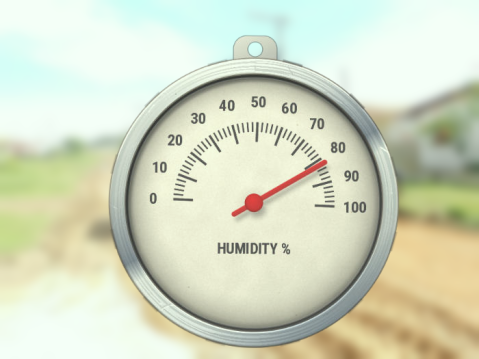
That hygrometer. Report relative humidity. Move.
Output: 82 %
